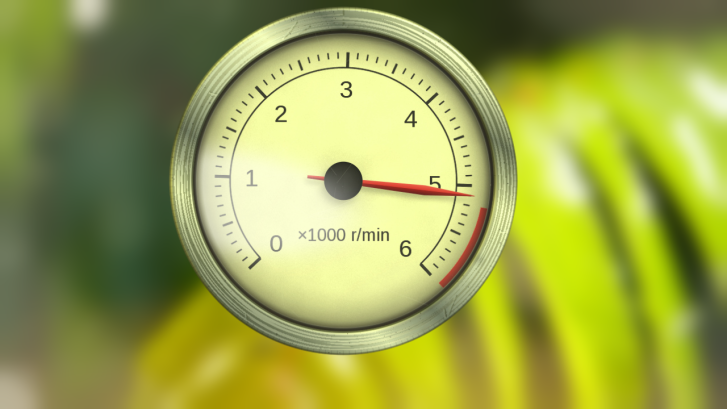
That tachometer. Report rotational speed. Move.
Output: 5100 rpm
